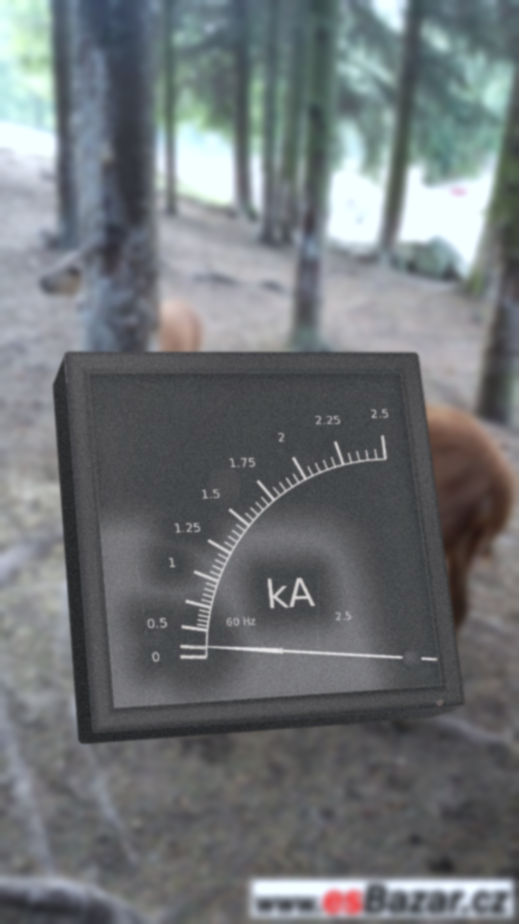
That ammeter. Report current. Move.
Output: 0.25 kA
